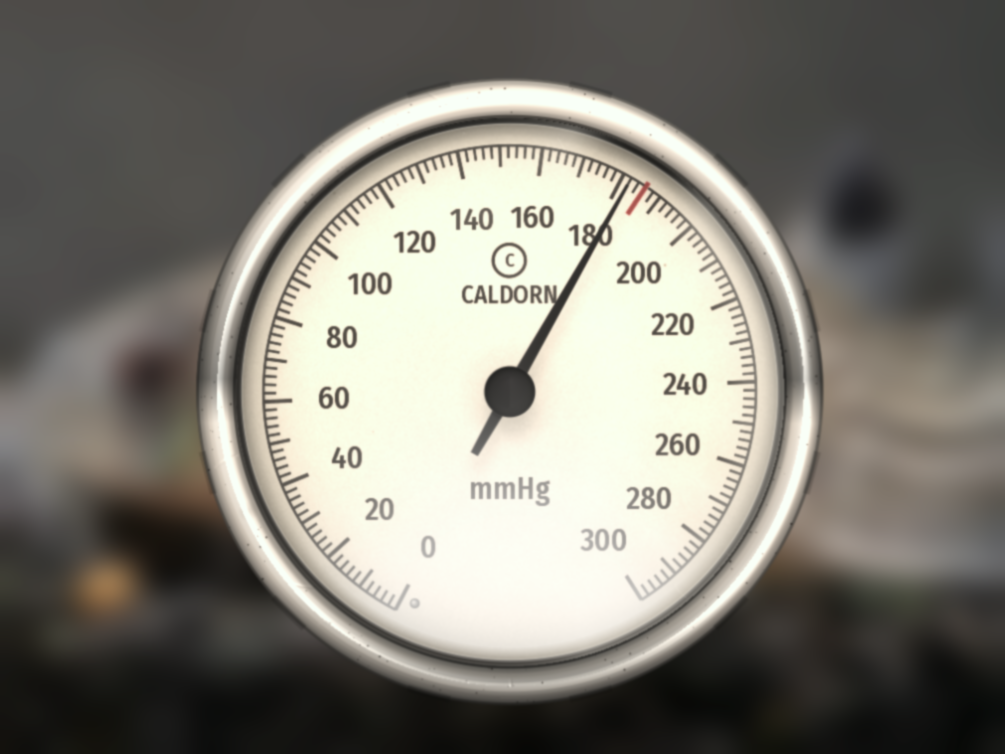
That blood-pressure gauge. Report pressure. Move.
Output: 182 mmHg
